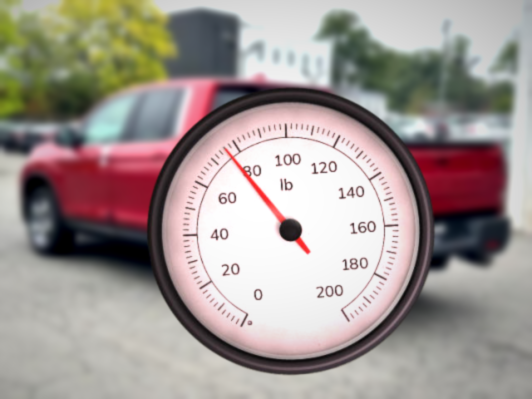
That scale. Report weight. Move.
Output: 76 lb
